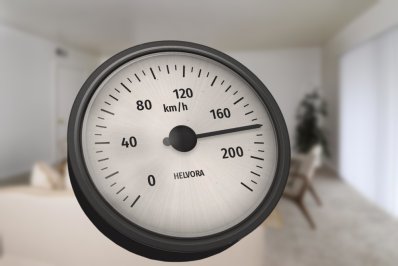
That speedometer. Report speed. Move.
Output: 180 km/h
